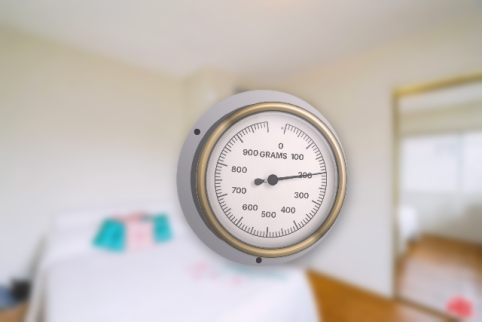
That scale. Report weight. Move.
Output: 200 g
